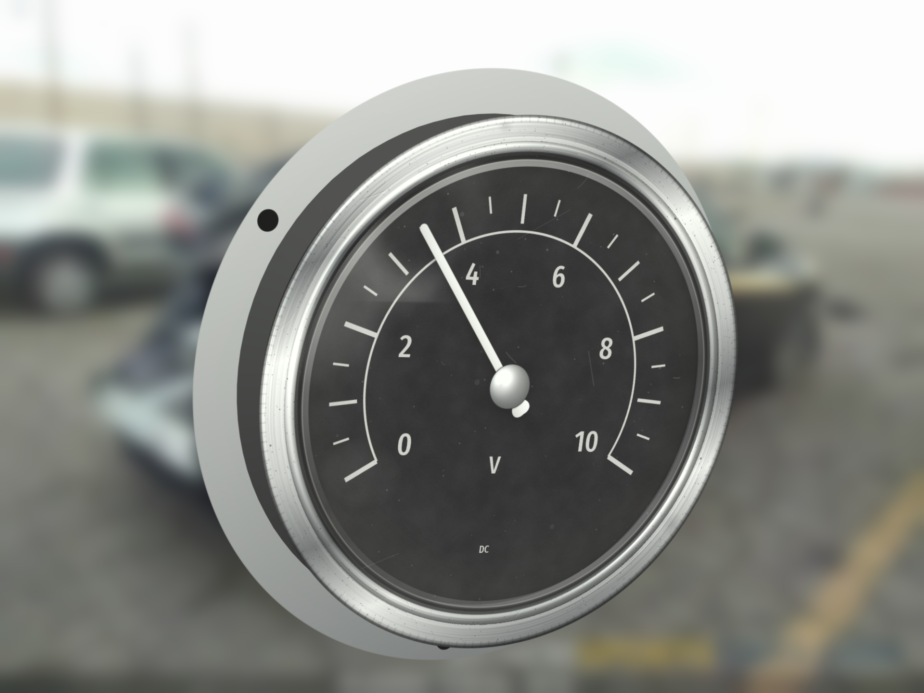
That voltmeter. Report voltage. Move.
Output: 3.5 V
